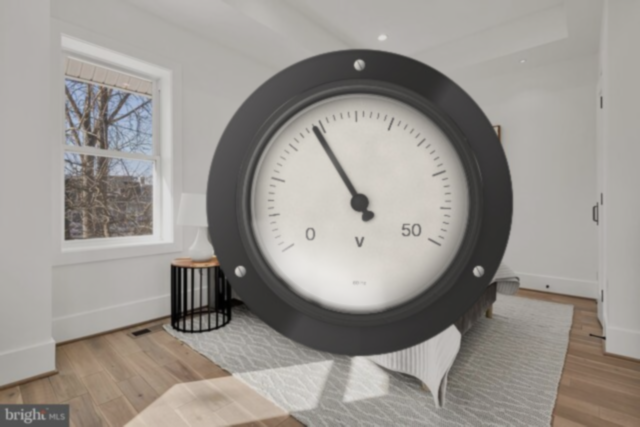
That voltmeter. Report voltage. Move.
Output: 19 V
